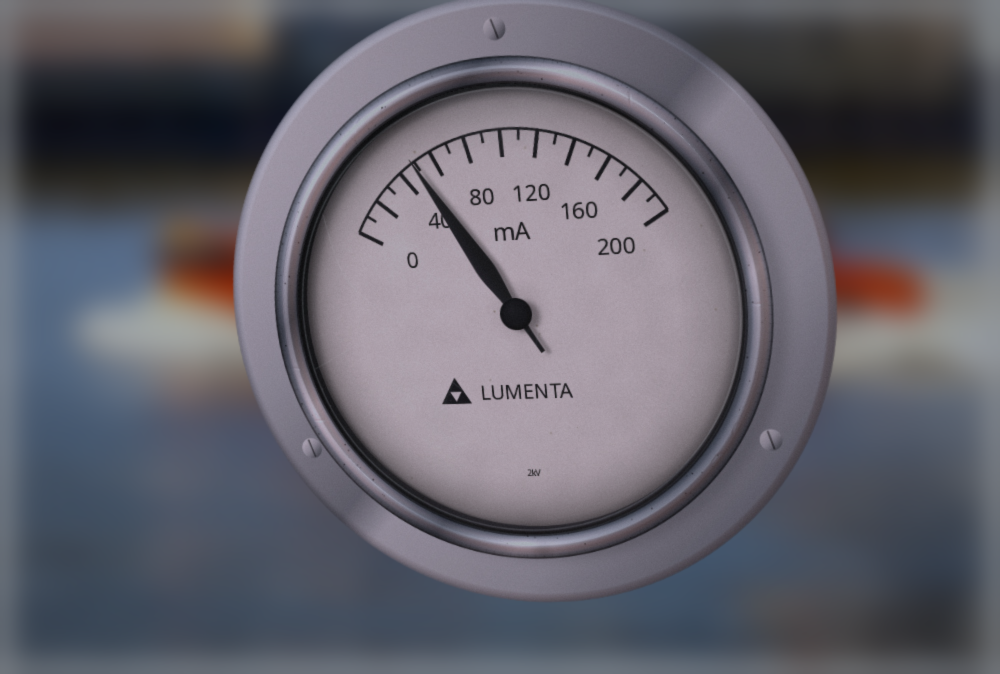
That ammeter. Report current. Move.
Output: 50 mA
